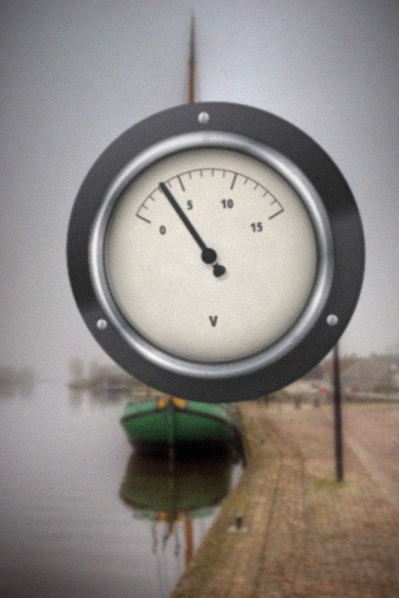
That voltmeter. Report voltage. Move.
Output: 3.5 V
